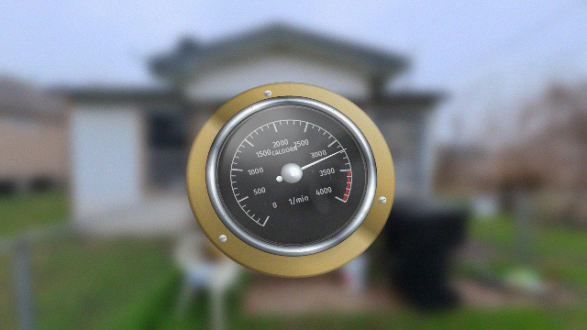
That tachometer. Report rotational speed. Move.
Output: 3200 rpm
